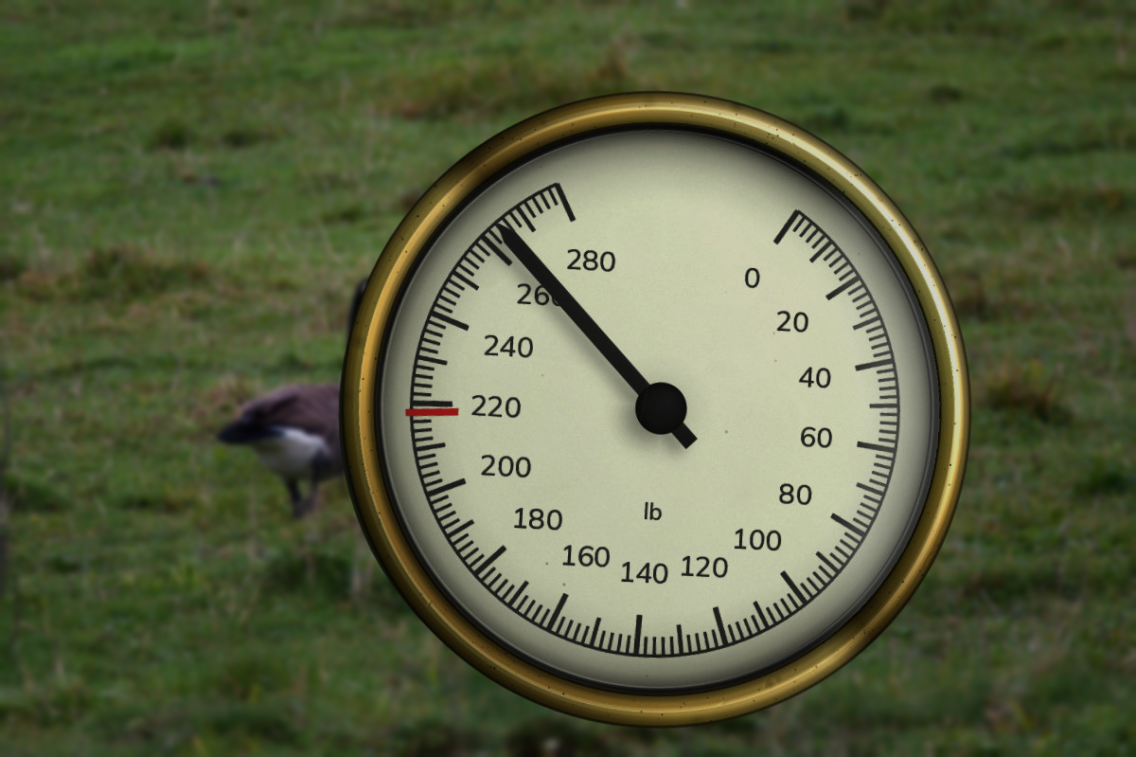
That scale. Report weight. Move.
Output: 264 lb
